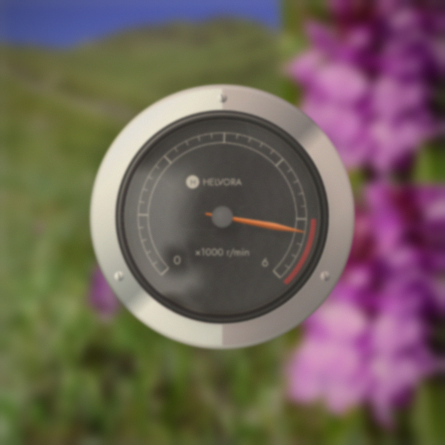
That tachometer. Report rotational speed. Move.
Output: 5200 rpm
